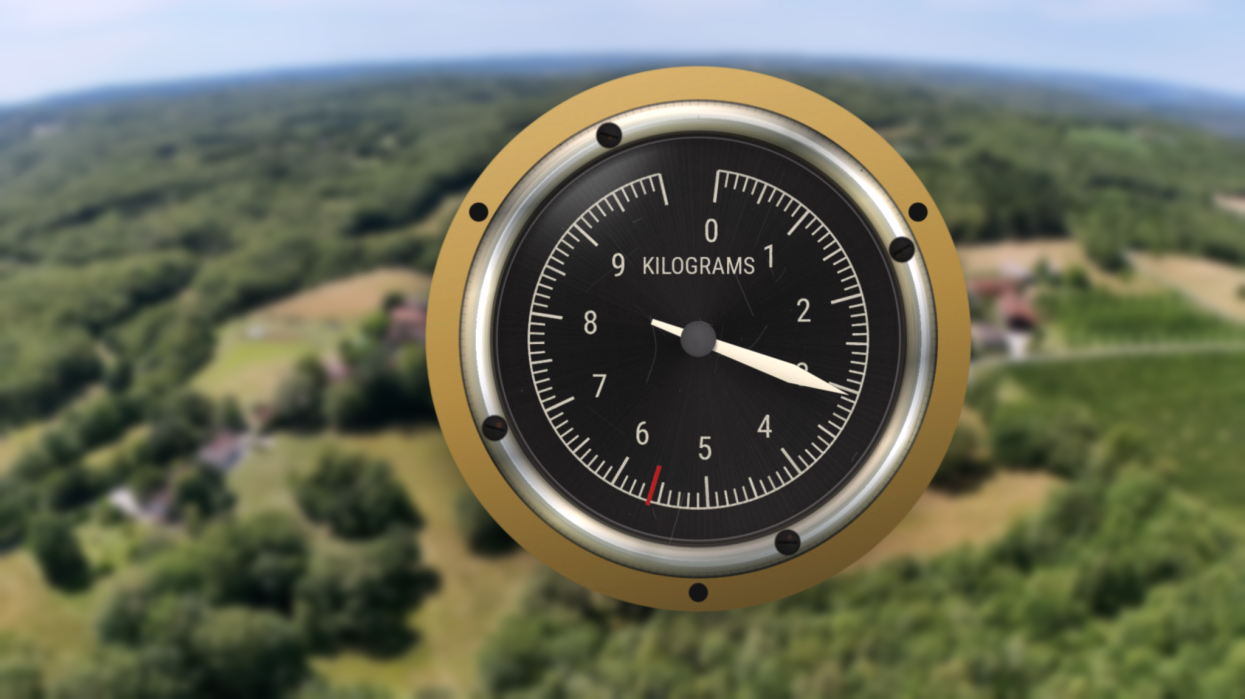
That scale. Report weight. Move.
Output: 3.05 kg
